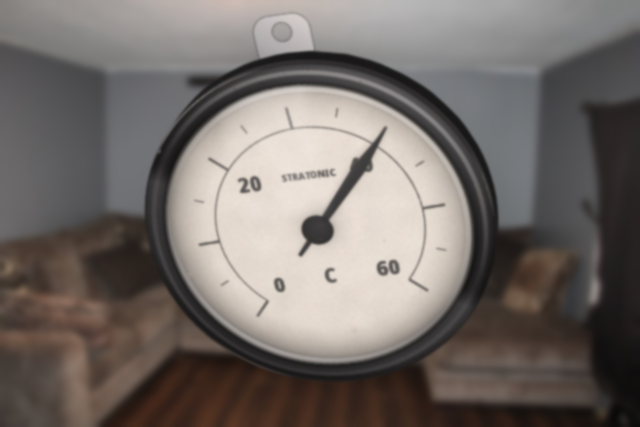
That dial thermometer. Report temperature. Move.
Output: 40 °C
